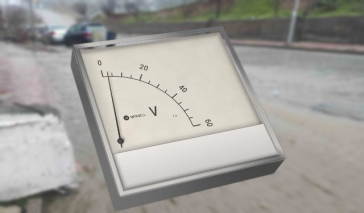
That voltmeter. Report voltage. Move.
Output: 2.5 V
